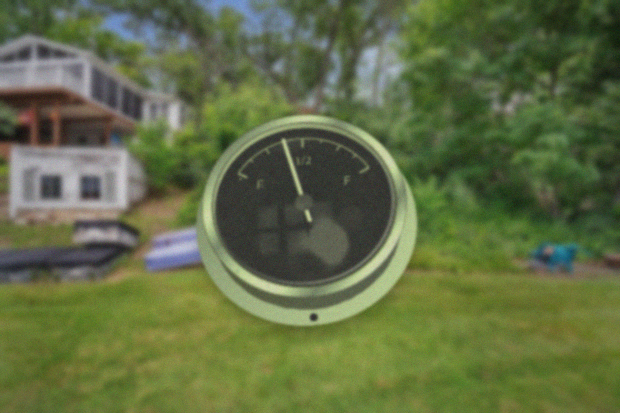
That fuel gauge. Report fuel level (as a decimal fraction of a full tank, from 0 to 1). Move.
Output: 0.375
